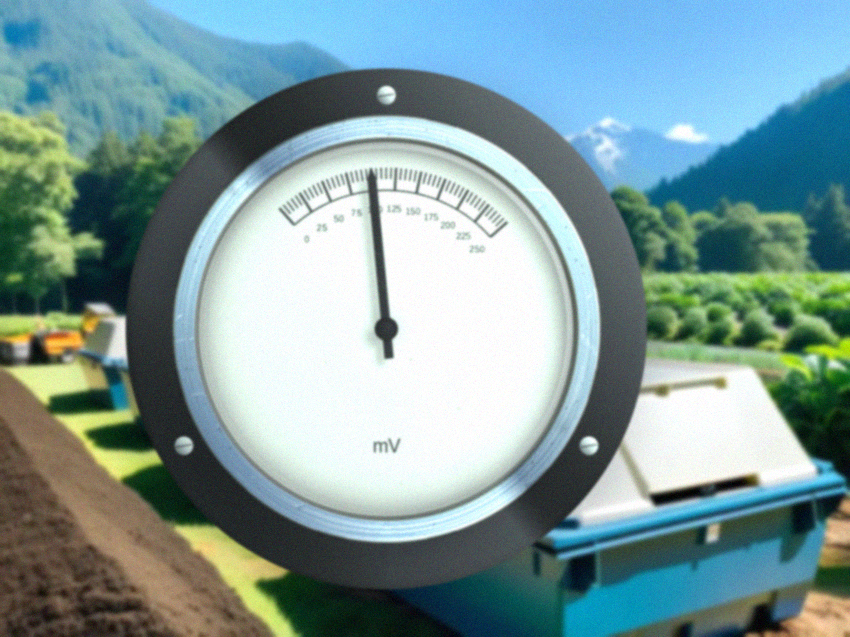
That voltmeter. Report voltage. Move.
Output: 100 mV
